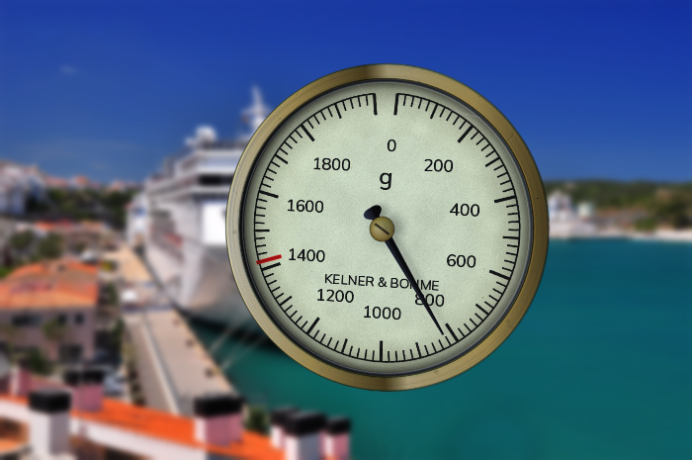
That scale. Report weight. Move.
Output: 820 g
